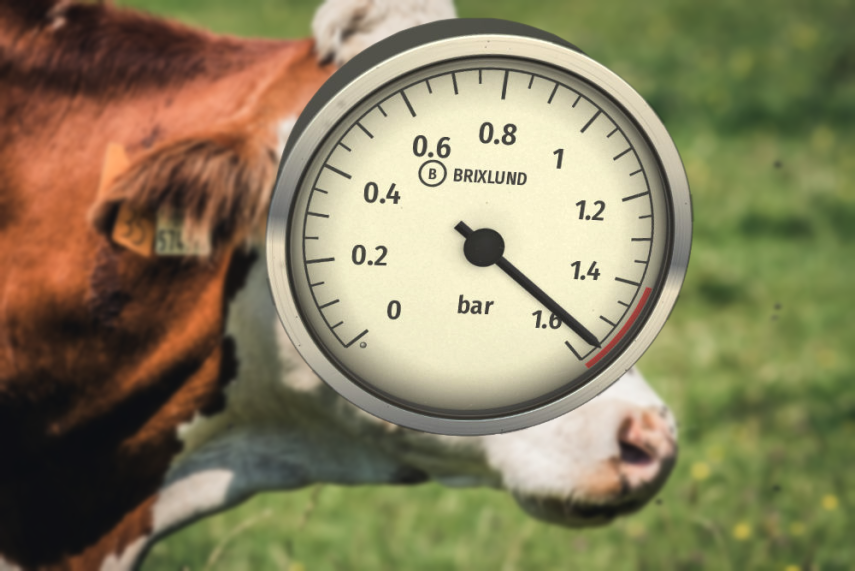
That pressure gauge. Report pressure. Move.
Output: 1.55 bar
